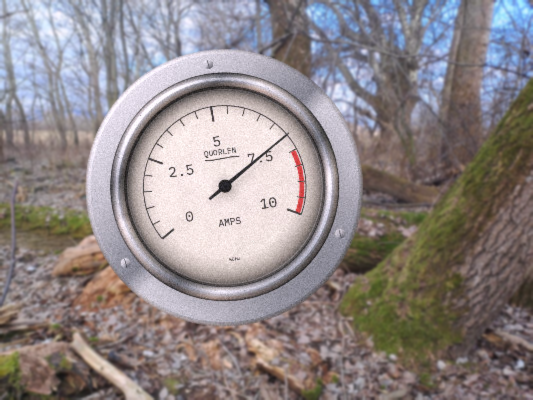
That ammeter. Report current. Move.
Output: 7.5 A
